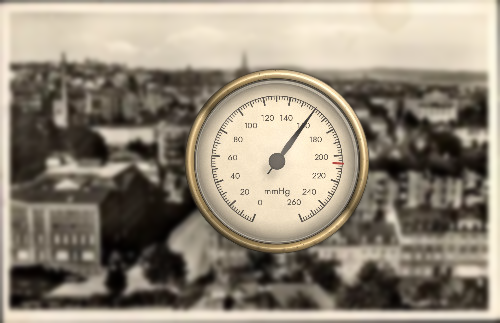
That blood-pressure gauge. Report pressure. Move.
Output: 160 mmHg
